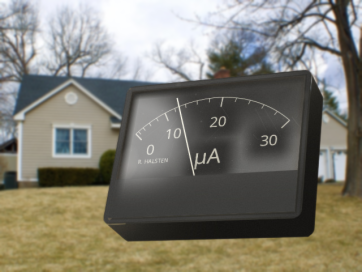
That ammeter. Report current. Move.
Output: 13 µA
